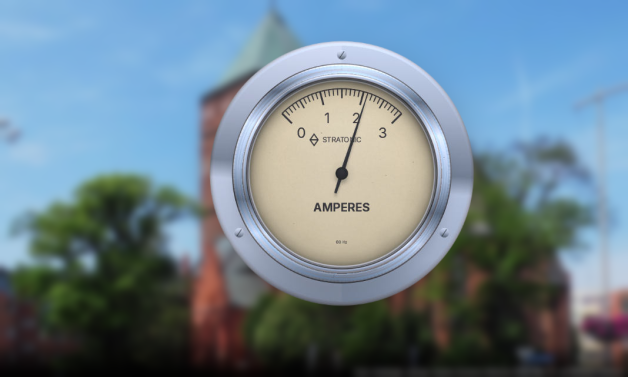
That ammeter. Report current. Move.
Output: 2.1 A
